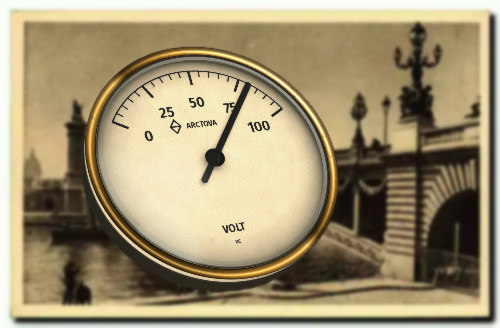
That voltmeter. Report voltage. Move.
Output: 80 V
